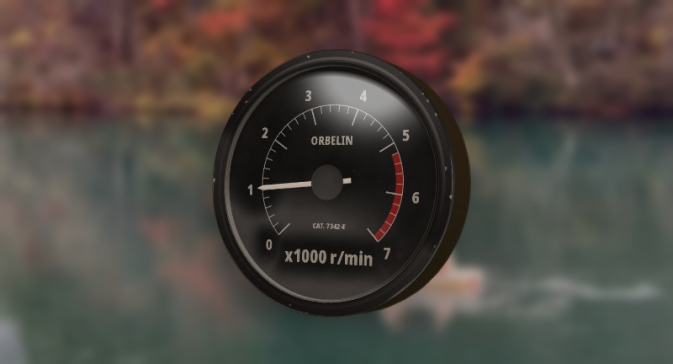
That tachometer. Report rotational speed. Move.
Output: 1000 rpm
